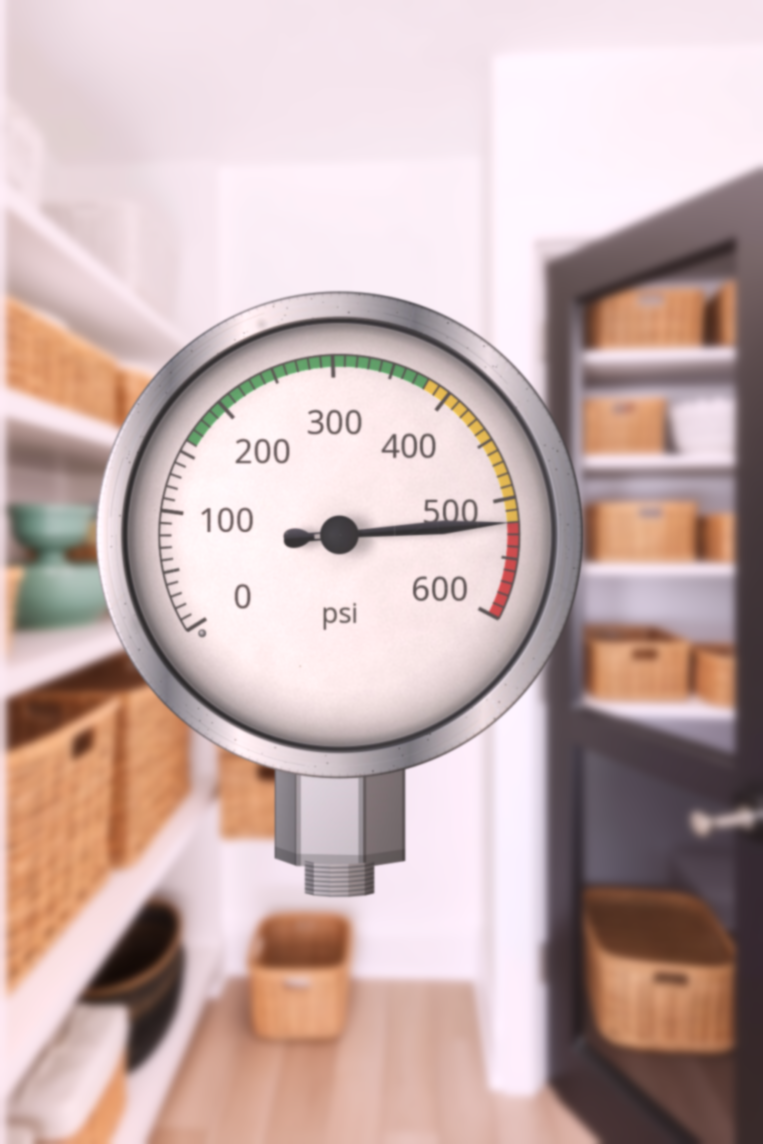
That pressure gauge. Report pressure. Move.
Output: 520 psi
